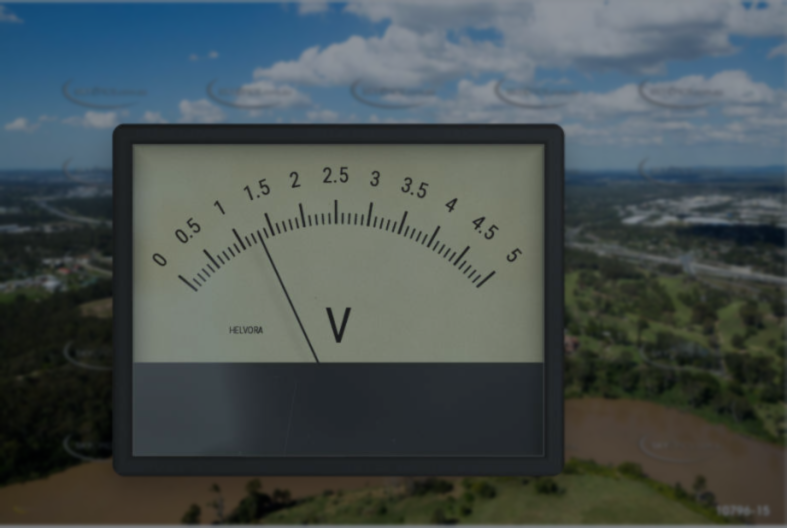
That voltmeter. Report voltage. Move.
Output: 1.3 V
